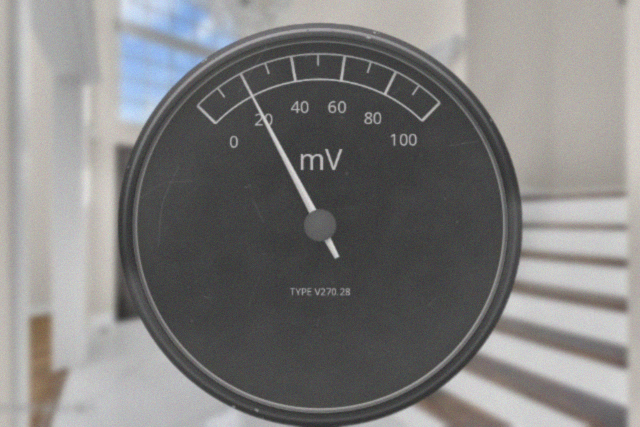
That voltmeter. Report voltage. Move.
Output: 20 mV
